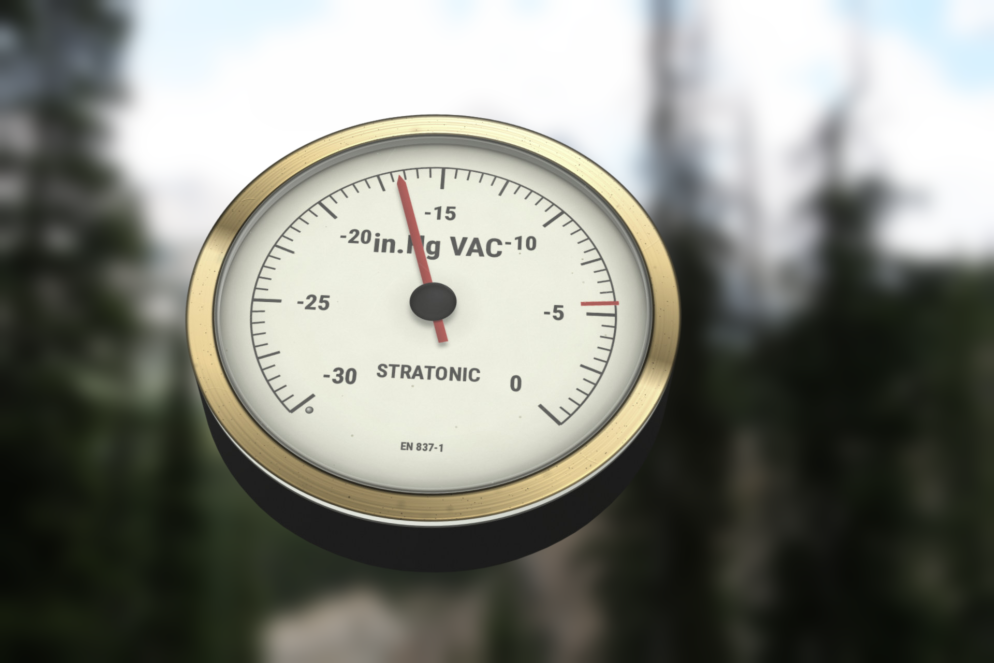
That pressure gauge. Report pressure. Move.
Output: -16.75 inHg
